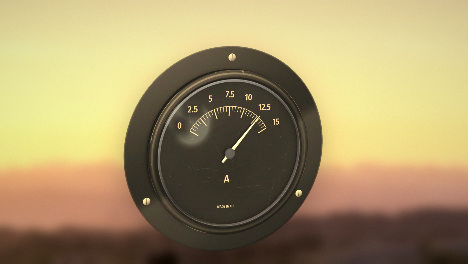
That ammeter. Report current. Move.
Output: 12.5 A
